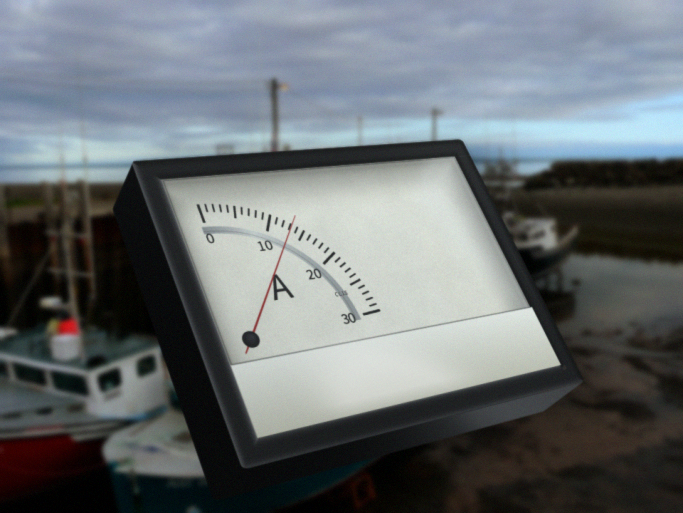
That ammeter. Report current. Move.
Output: 13 A
